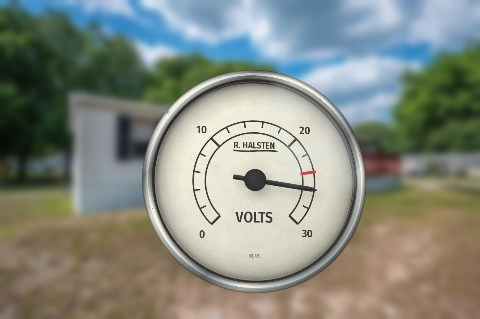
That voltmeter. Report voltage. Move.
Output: 26 V
